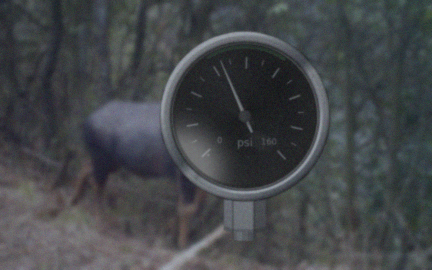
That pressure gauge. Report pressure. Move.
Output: 65 psi
